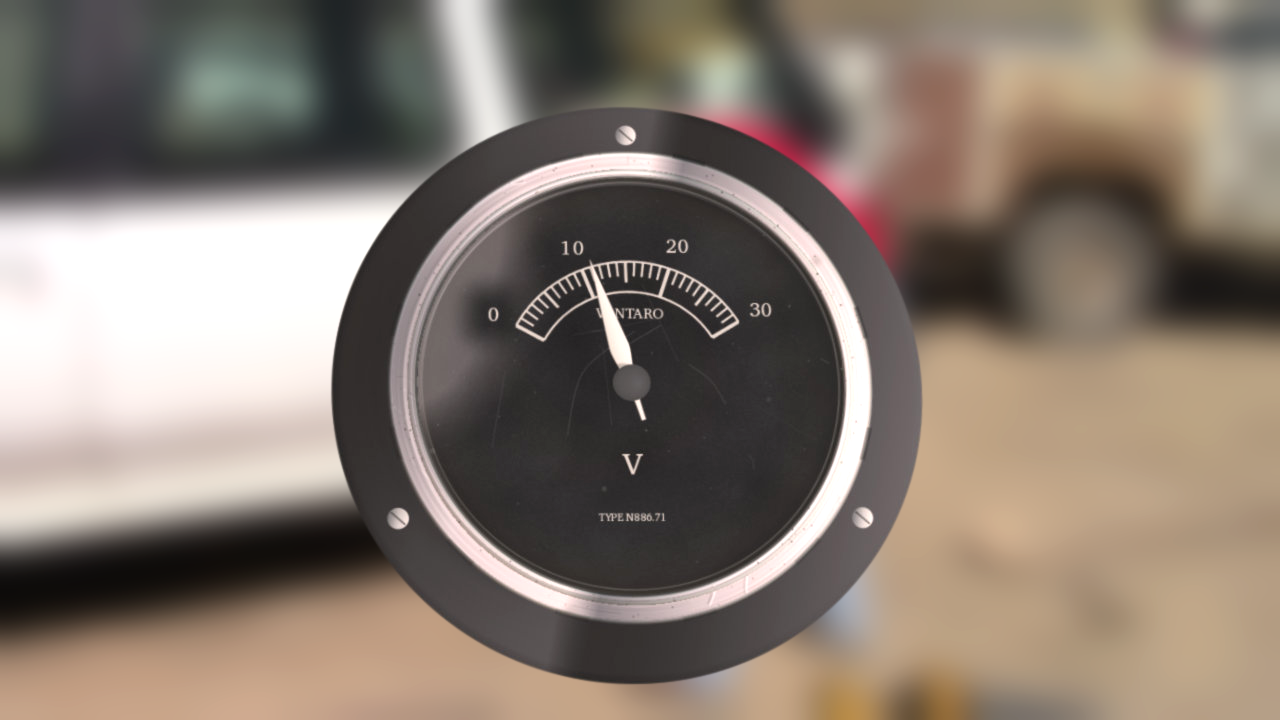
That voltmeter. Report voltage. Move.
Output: 11 V
